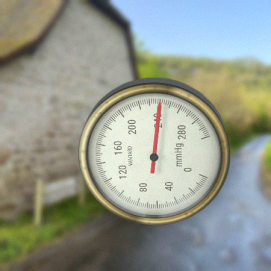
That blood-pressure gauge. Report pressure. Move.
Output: 240 mmHg
